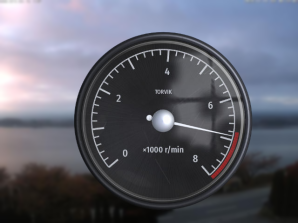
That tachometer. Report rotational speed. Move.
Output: 6900 rpm
